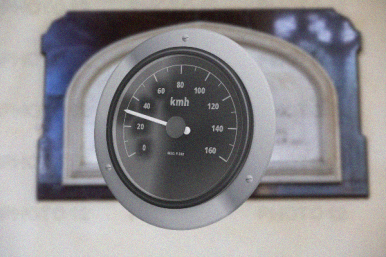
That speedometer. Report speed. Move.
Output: 30 km/h
